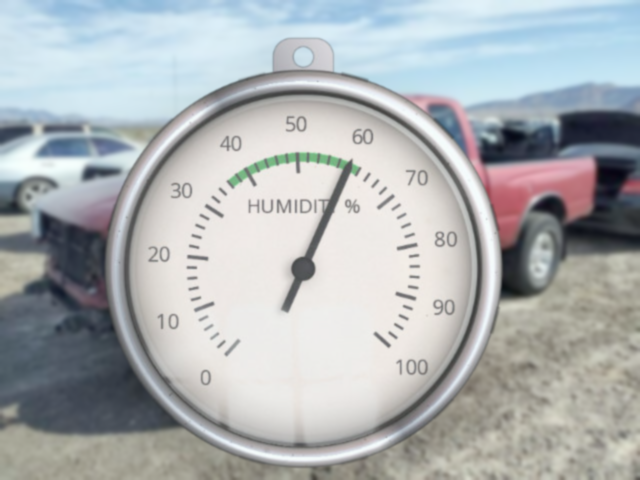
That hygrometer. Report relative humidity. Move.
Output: 60 %
